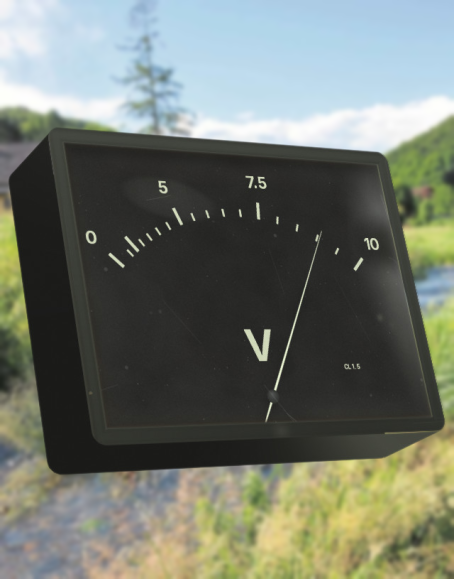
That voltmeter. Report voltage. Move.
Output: 9 V
